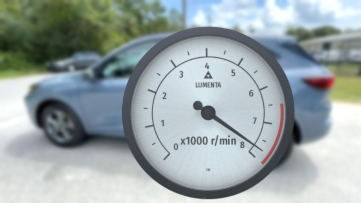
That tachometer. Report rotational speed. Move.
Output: 7750 rpm
